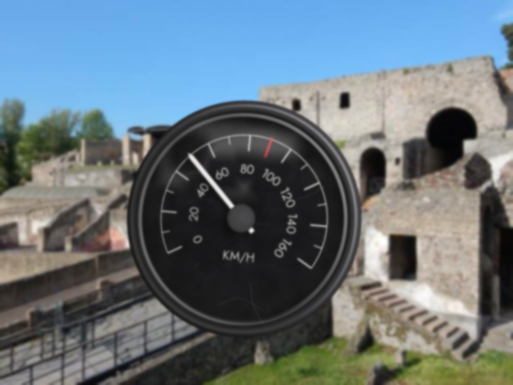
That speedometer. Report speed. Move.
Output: 50 km/h
